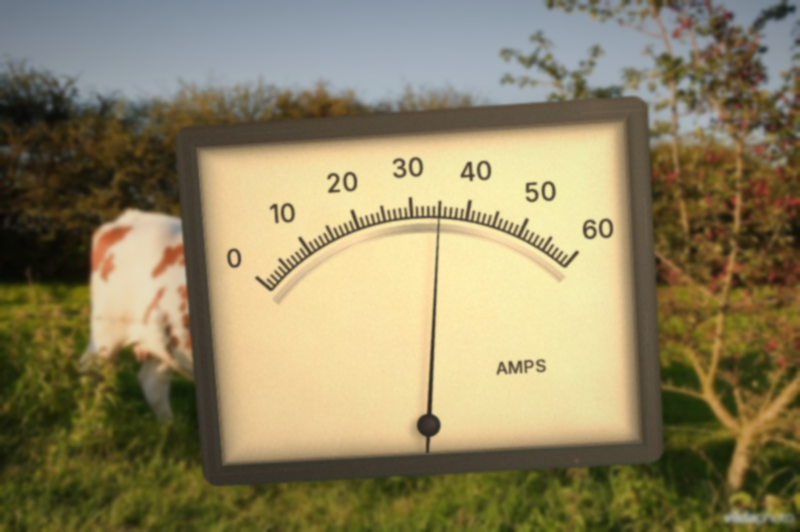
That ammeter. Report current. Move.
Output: 35 A
